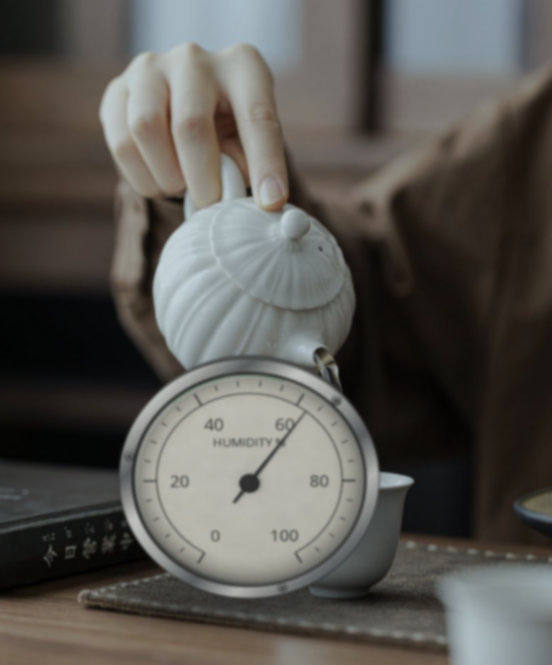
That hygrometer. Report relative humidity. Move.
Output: 62 %
